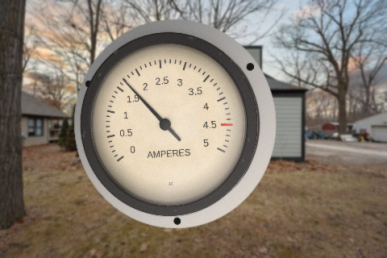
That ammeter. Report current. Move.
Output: 1.7 A
